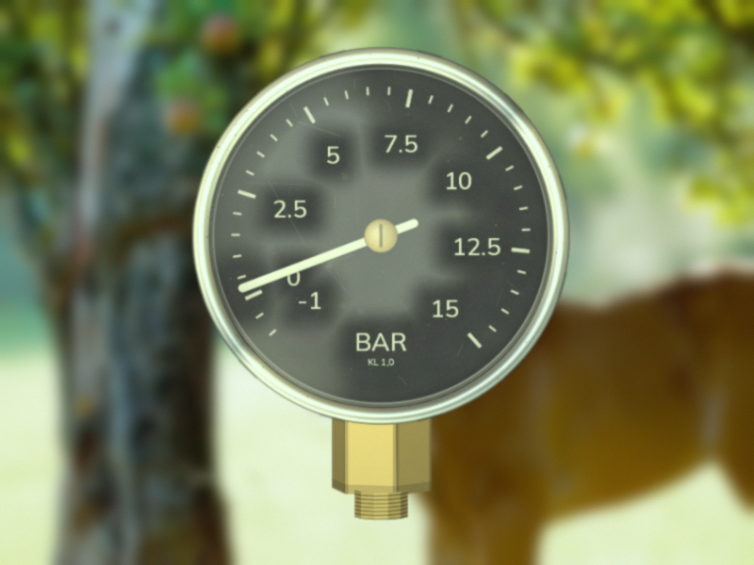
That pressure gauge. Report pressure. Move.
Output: 0.25 bar
